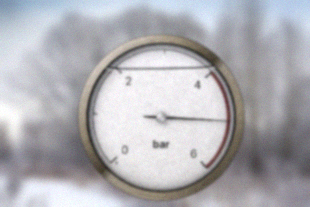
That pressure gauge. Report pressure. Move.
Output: 5 bar
